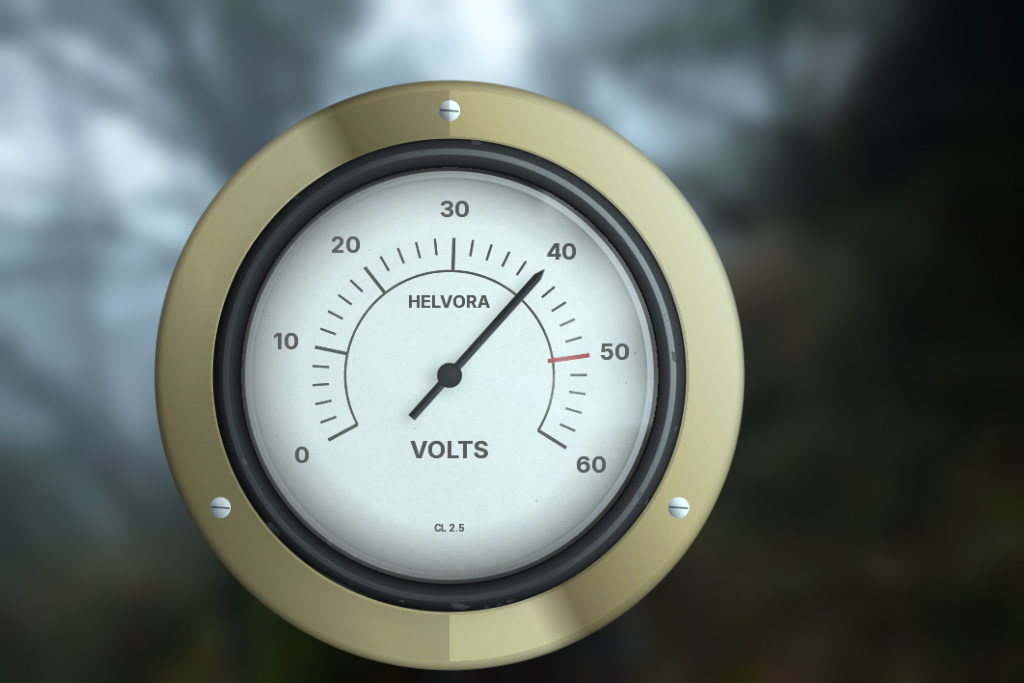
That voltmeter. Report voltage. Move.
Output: 40 V
